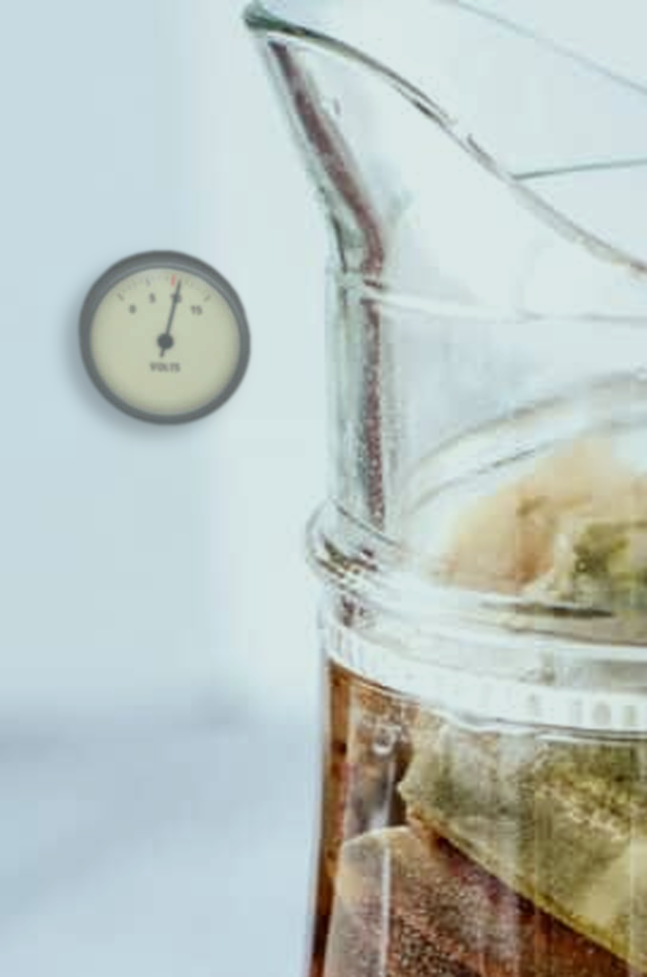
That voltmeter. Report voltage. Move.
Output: 10 V
